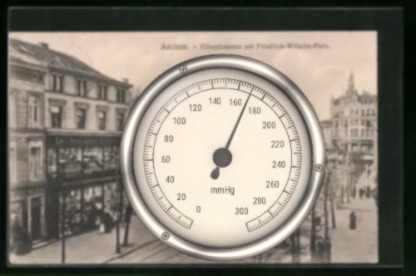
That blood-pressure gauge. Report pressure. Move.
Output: 170 mmHg
